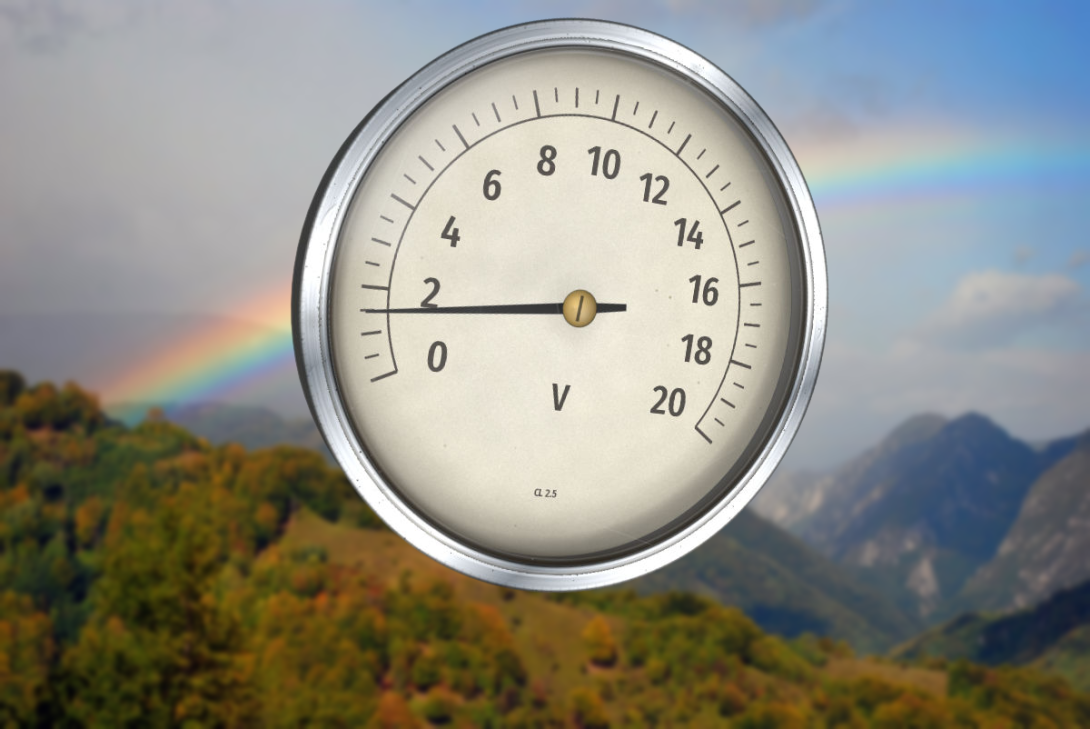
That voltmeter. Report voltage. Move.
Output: 1.5 V
